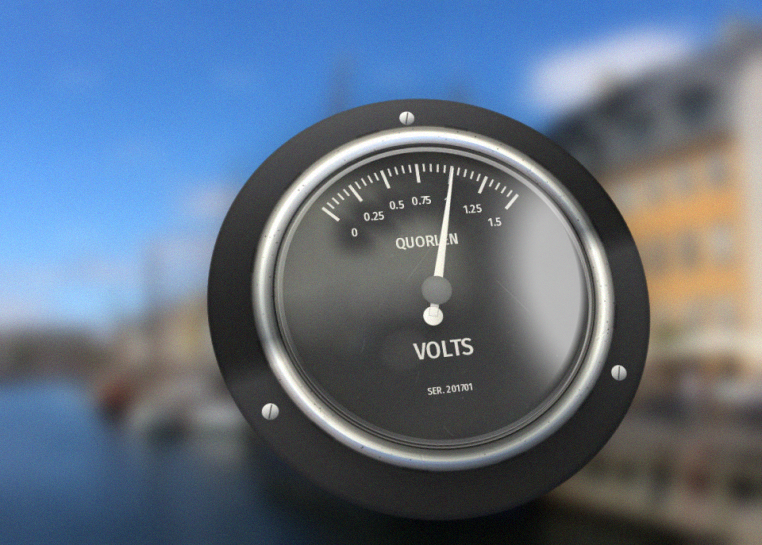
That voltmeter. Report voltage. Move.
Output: 1 V
